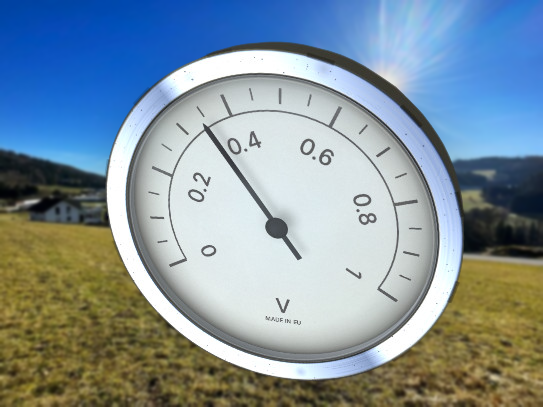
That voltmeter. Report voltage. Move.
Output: 0.35 V
